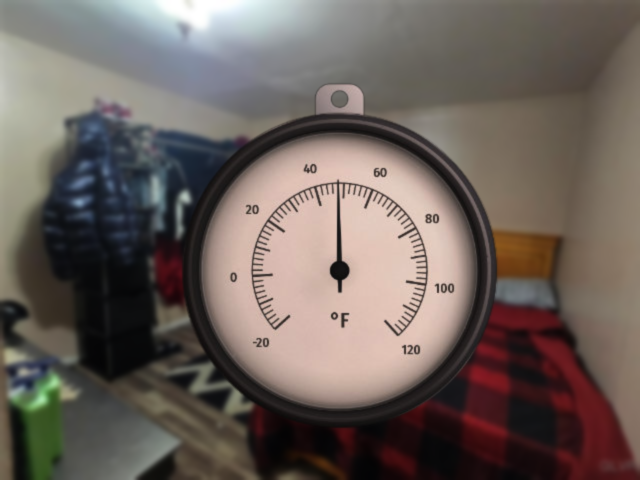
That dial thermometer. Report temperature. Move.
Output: 48 °F
